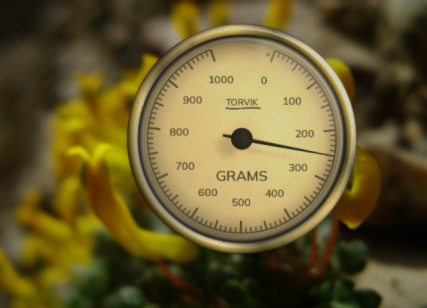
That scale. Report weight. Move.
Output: 250 g
